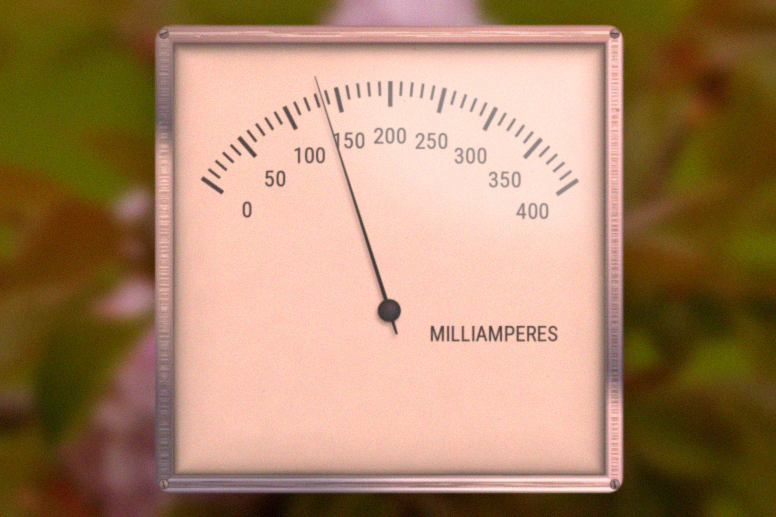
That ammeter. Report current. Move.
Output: 135 mA
